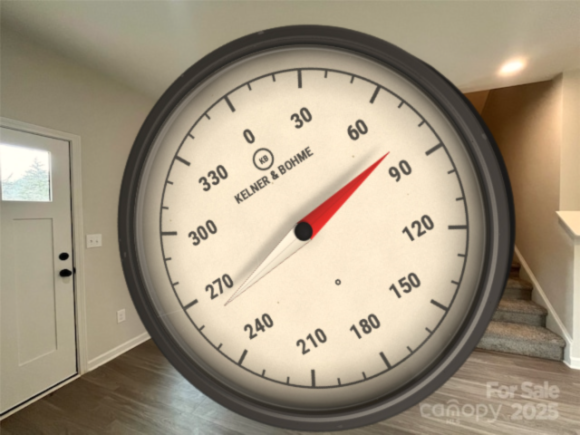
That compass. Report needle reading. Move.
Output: 80 °
